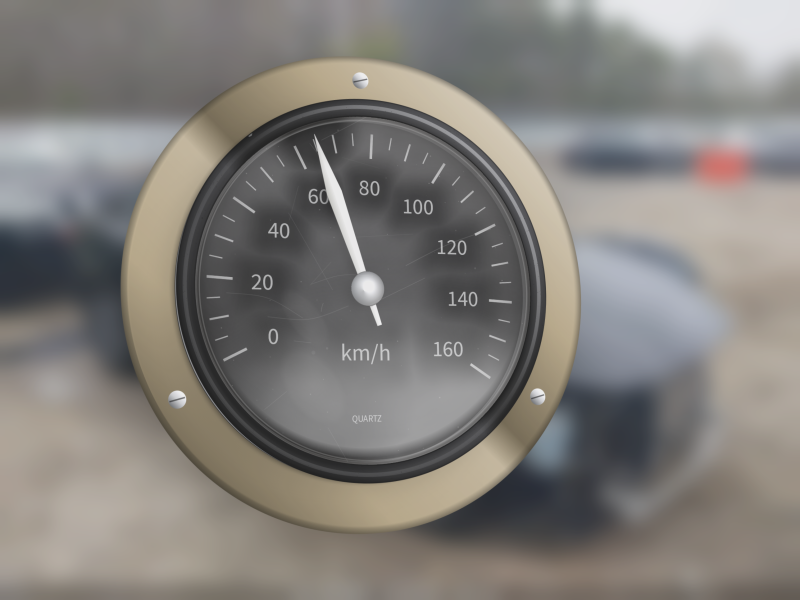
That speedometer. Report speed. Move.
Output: 65 km/h
